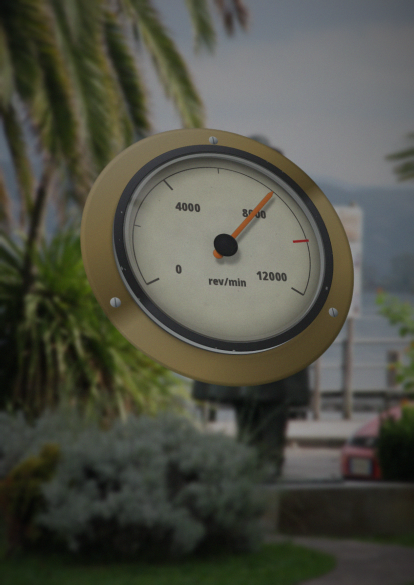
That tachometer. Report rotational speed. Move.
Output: 8000 rpm
